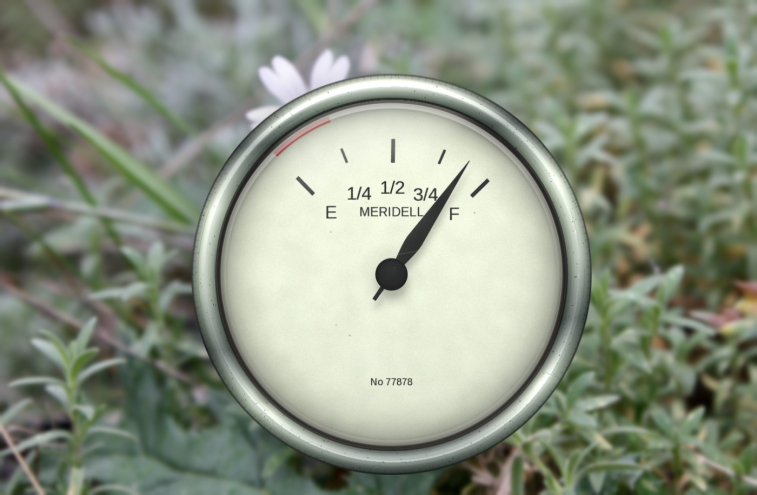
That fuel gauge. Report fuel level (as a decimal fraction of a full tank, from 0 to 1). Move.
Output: 0.875
